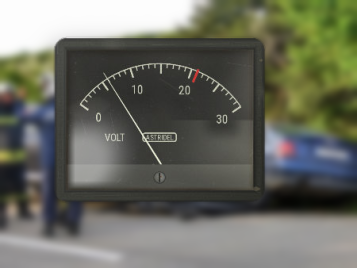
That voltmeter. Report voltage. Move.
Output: 6 V
